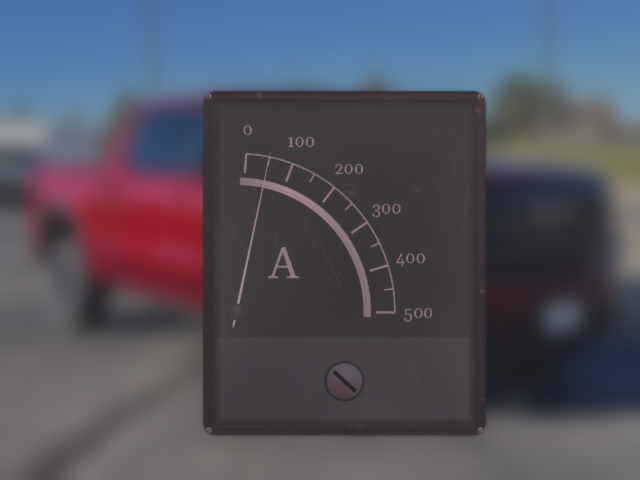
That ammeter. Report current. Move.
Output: 50 A
